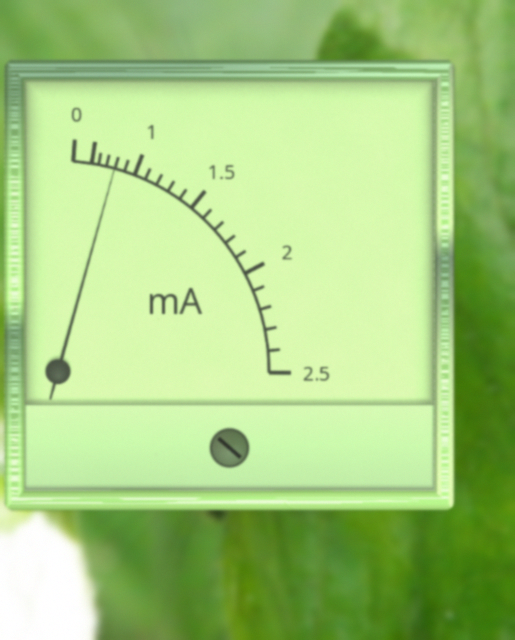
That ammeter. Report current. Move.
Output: 0.8 mA
